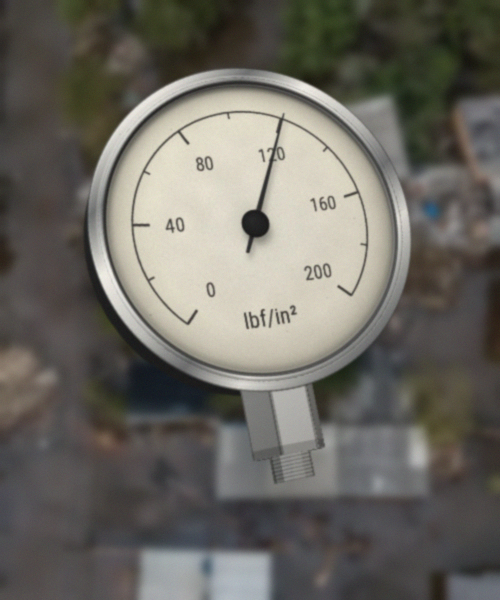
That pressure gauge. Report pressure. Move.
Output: 120 psi
